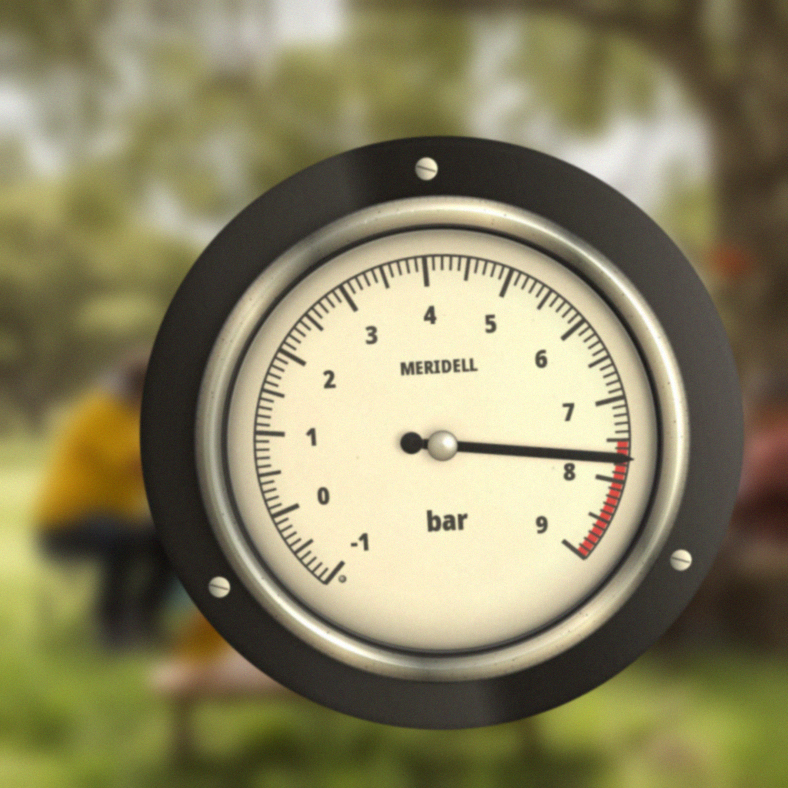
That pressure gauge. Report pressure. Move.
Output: 7.7 bar
